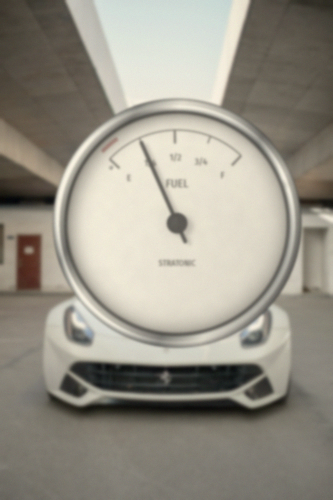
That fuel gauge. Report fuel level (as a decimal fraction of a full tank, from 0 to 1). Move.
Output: 0.25
